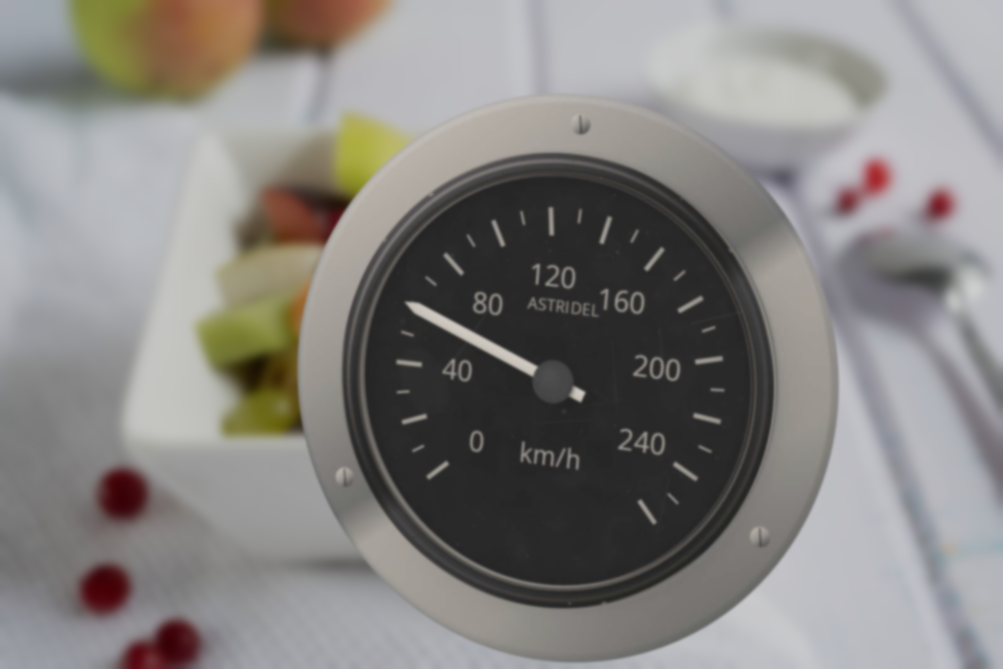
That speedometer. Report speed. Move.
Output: 60 km/h
